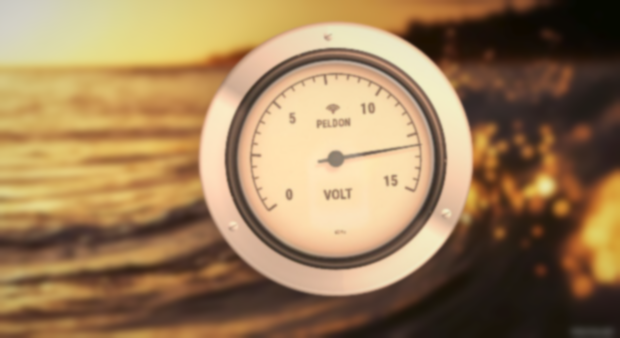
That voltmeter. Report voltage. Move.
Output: 13 V
